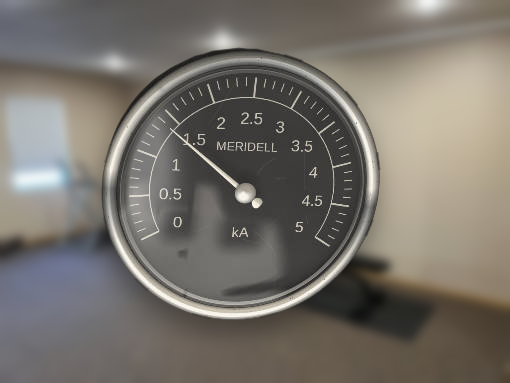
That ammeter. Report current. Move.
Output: 1.4 kA
